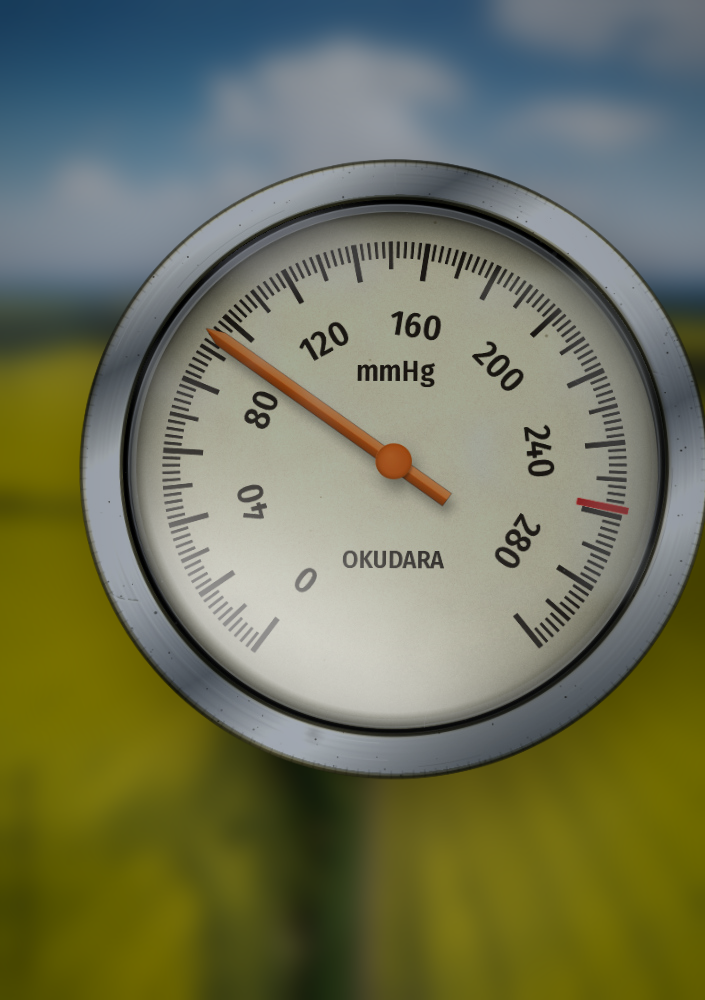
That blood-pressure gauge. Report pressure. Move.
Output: 94 mmHg
